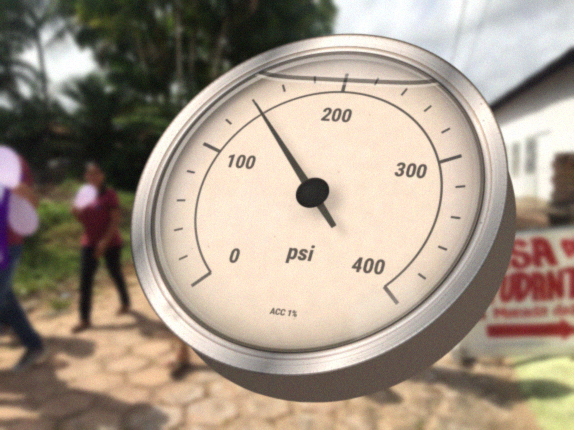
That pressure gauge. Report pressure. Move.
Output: 140 psi
